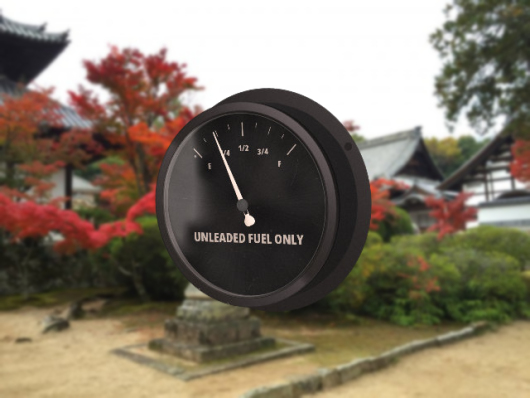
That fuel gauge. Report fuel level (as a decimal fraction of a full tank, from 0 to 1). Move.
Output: 0.25
